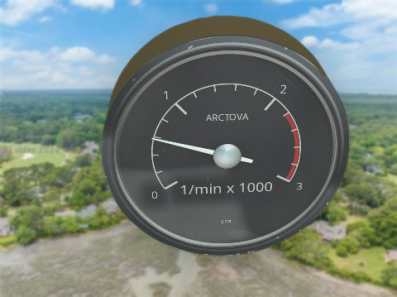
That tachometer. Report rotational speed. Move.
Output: 600 rpm
